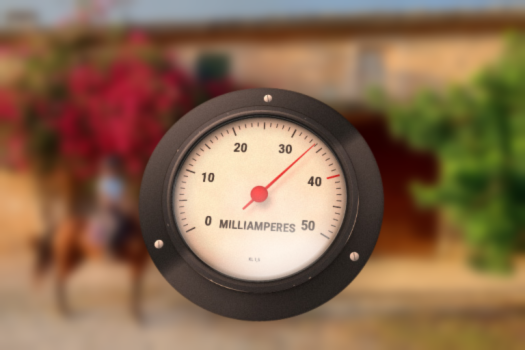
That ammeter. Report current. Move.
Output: 34 mA
